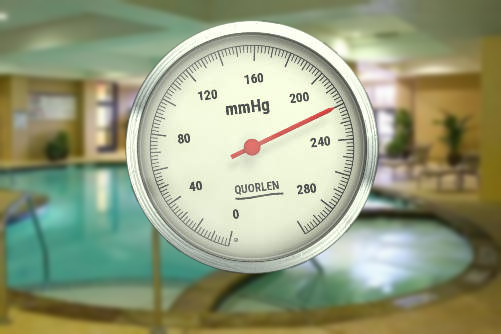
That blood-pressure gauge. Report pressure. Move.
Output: 220 mmHg
